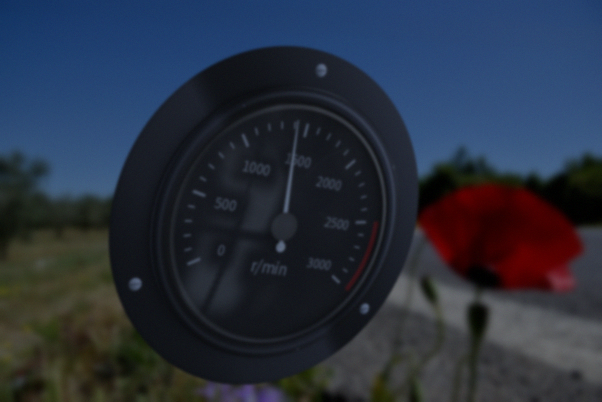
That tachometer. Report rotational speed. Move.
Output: 1400 rpm
